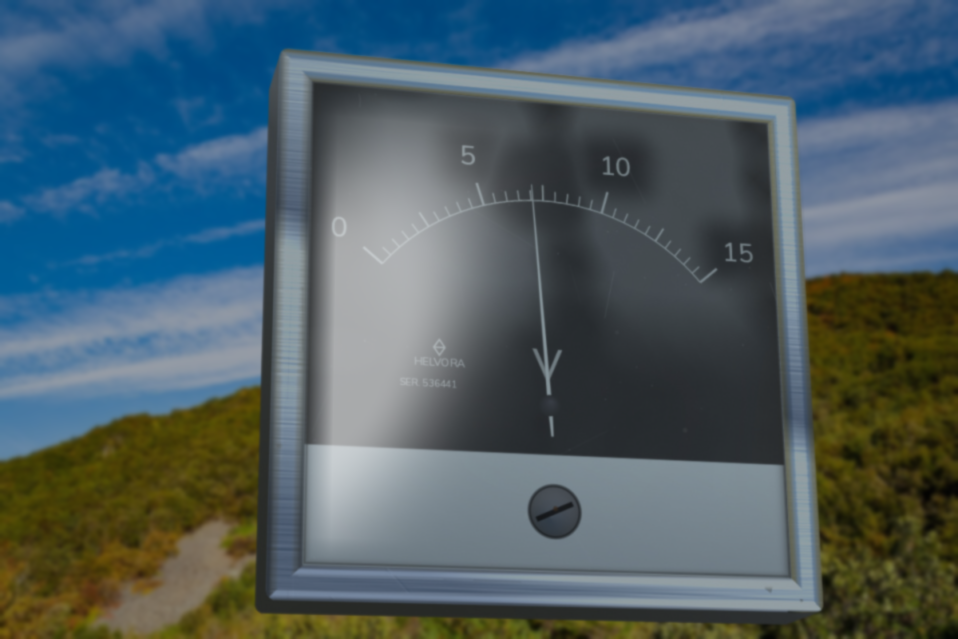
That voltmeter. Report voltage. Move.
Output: 7 V
